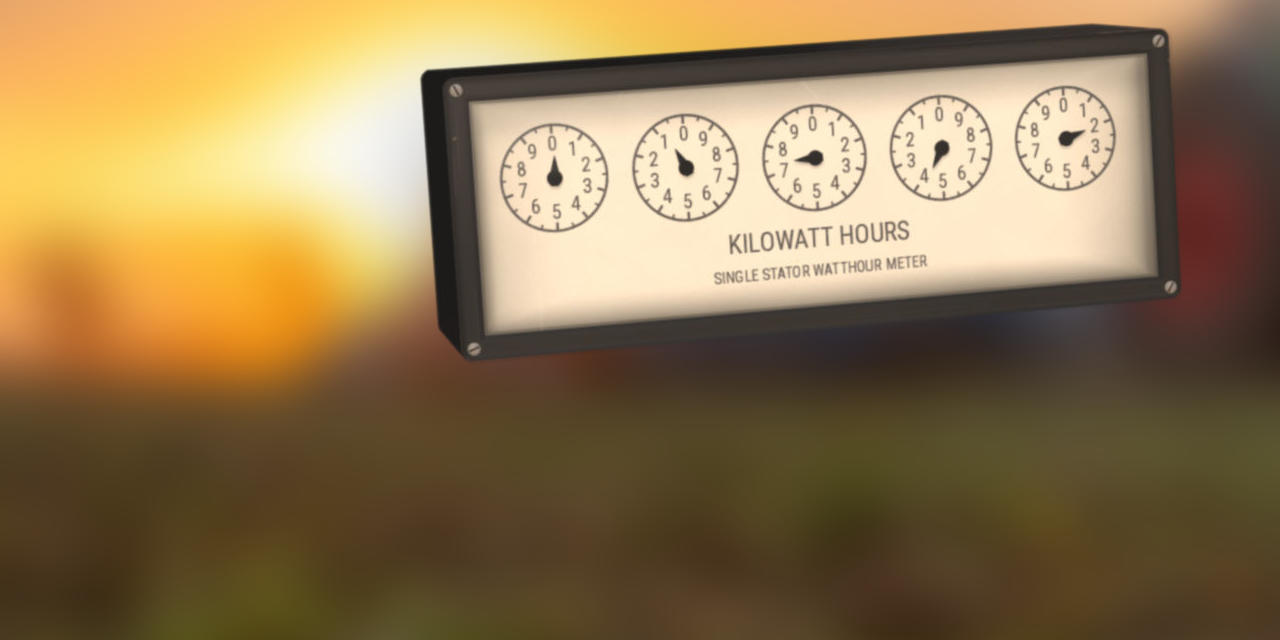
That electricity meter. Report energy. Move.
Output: 742 kWh
